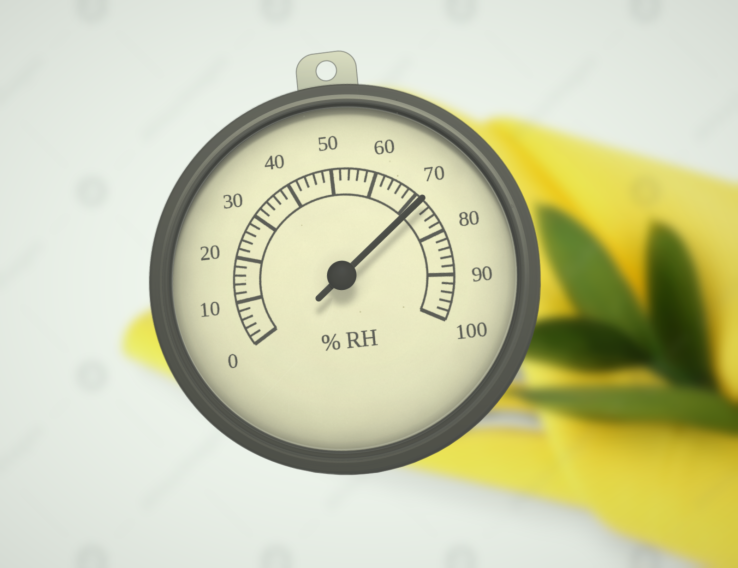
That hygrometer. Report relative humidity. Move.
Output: 72 %
